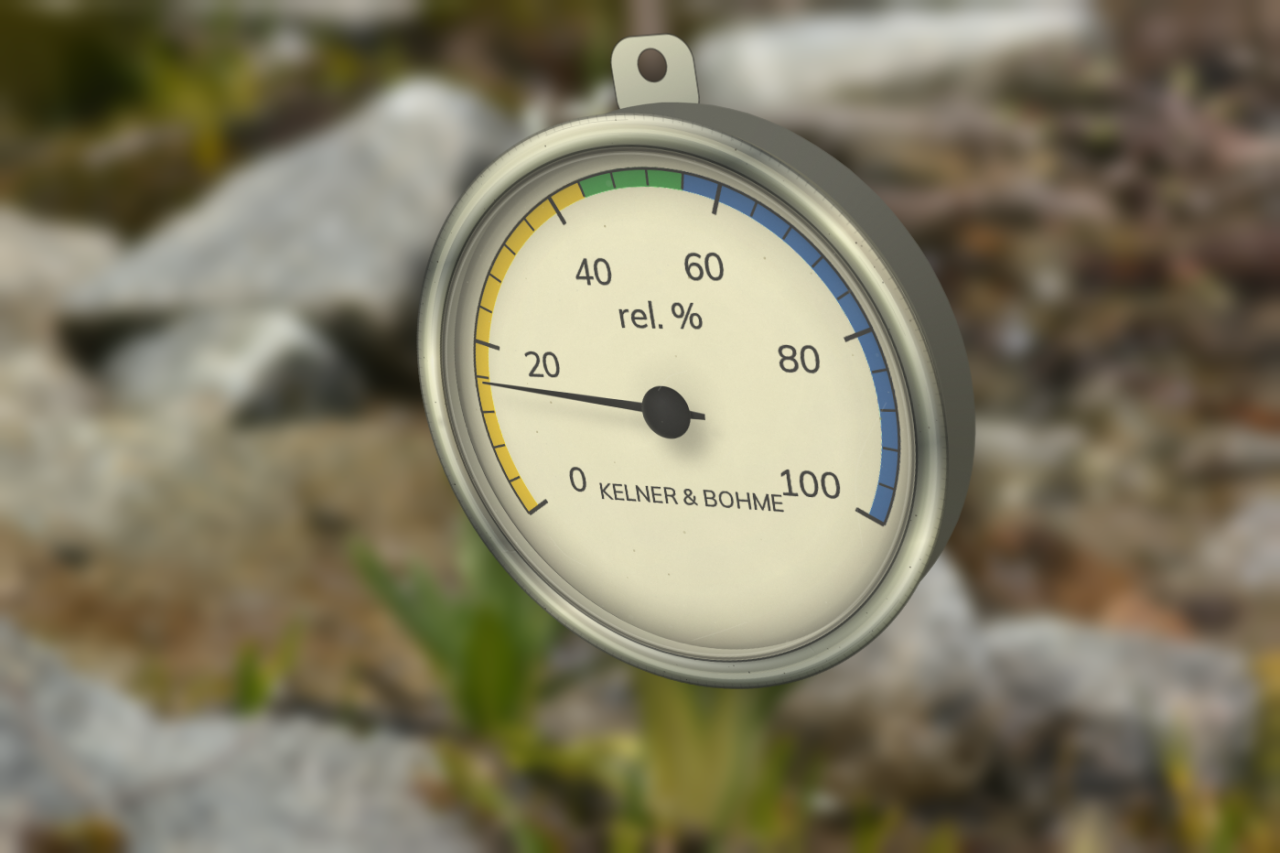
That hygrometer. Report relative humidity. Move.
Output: 16 %
